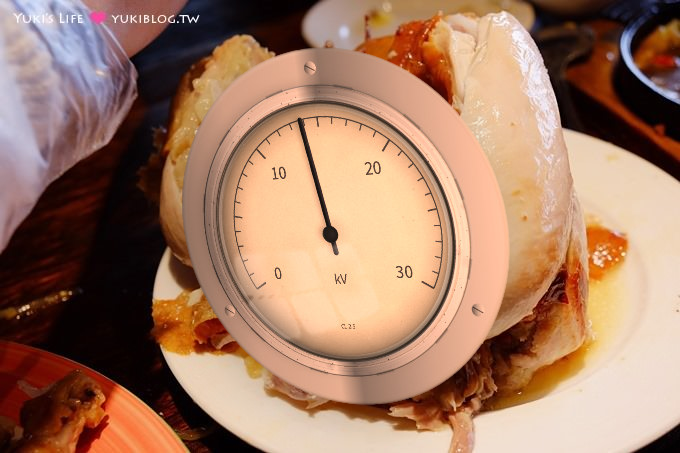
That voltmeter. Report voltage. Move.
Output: 14 kV
